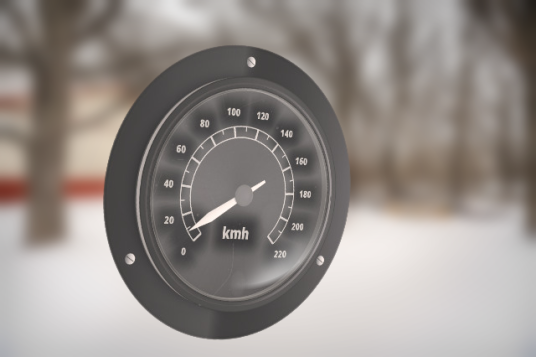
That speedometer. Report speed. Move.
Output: 10 km/h
